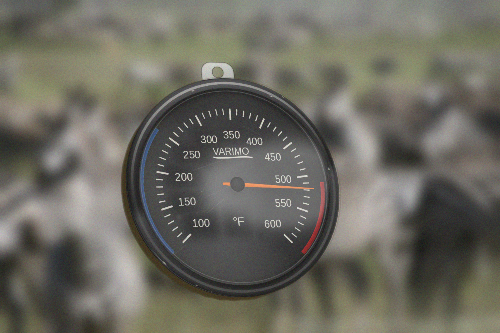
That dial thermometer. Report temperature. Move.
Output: 520 °F
